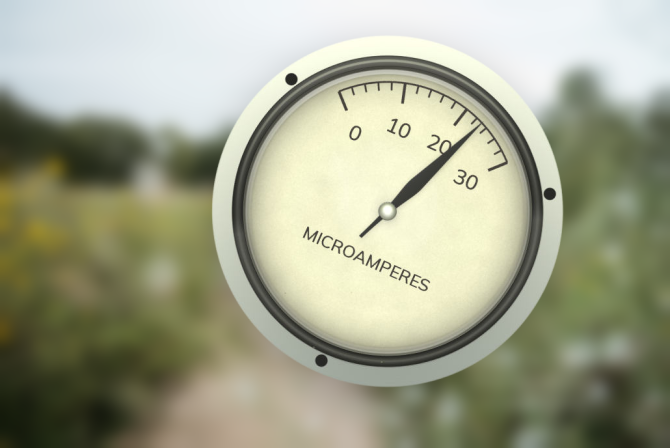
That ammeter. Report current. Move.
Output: 23 µA
